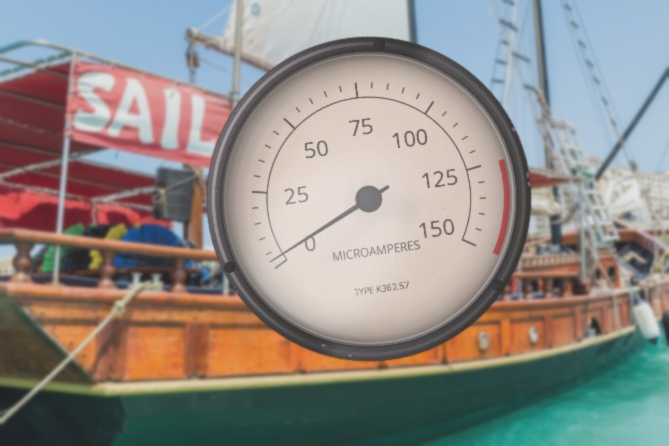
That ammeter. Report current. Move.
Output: 2.5 µA
